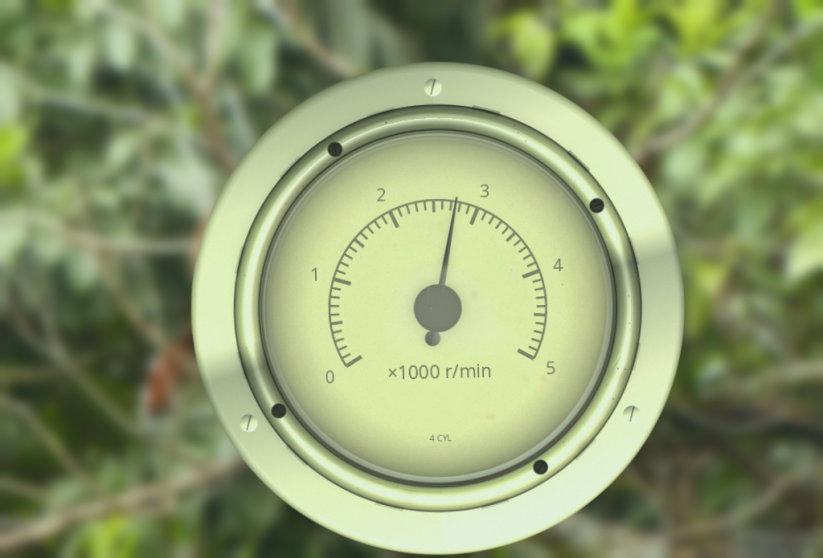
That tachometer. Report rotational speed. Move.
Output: 2750 rpm
